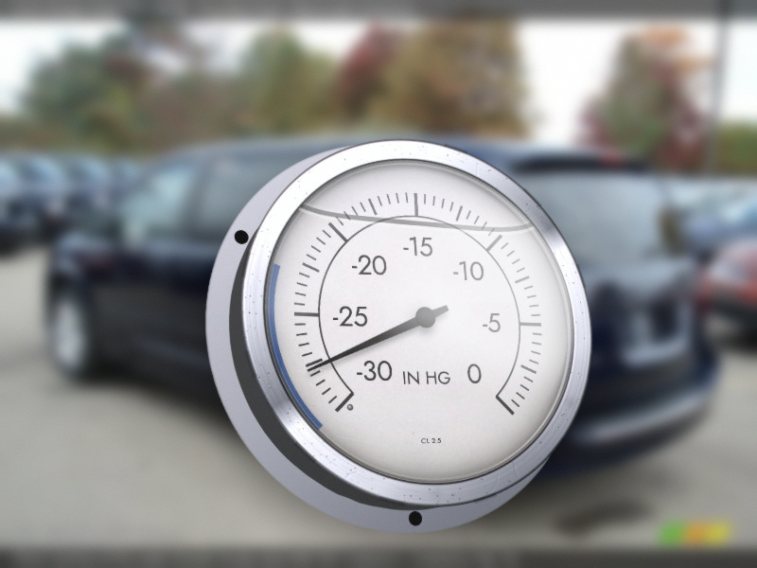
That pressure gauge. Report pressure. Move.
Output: -27.75 inHg
